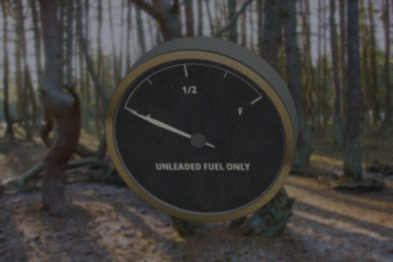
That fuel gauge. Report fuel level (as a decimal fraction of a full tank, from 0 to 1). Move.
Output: 0
